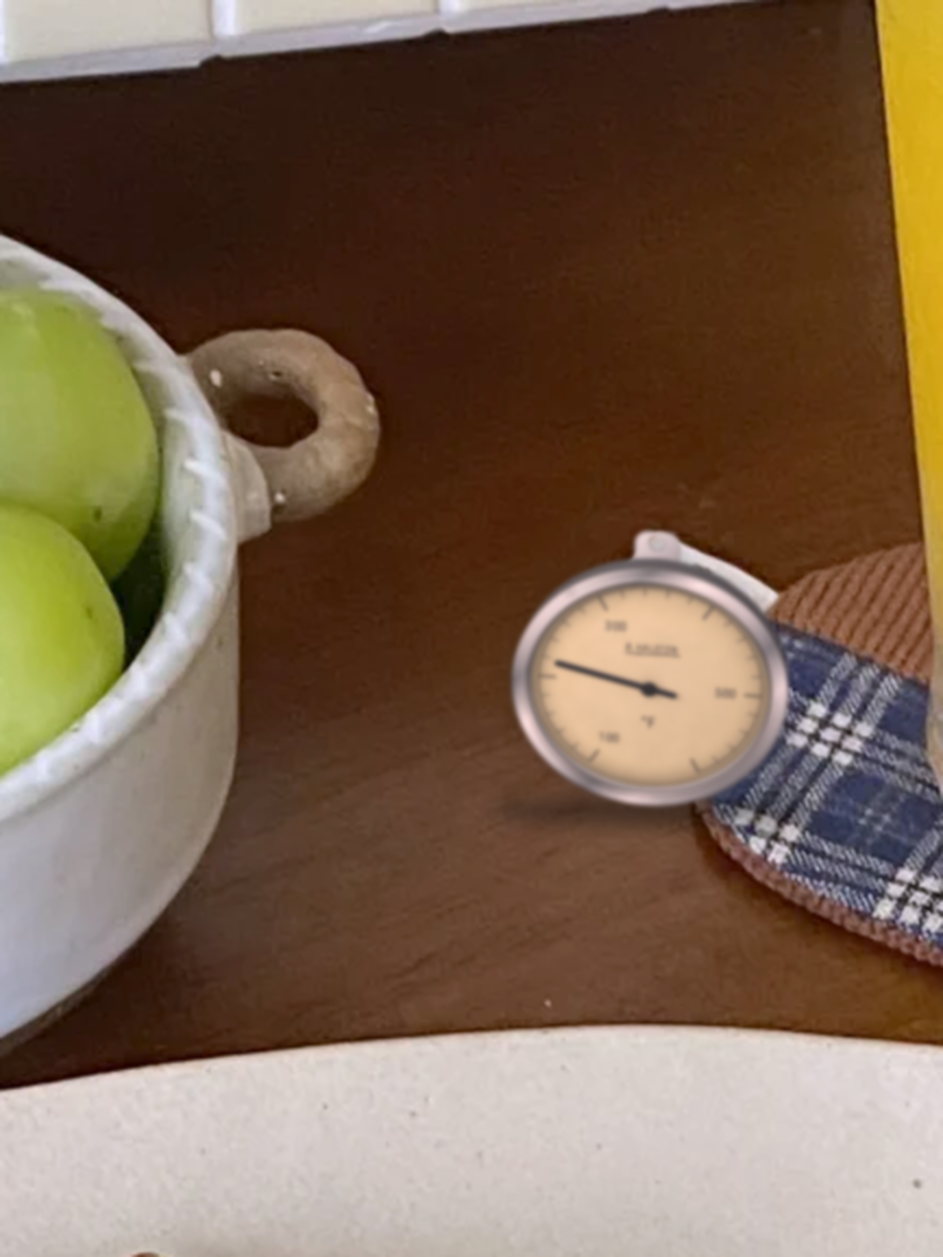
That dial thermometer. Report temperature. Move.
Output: 220 °F
